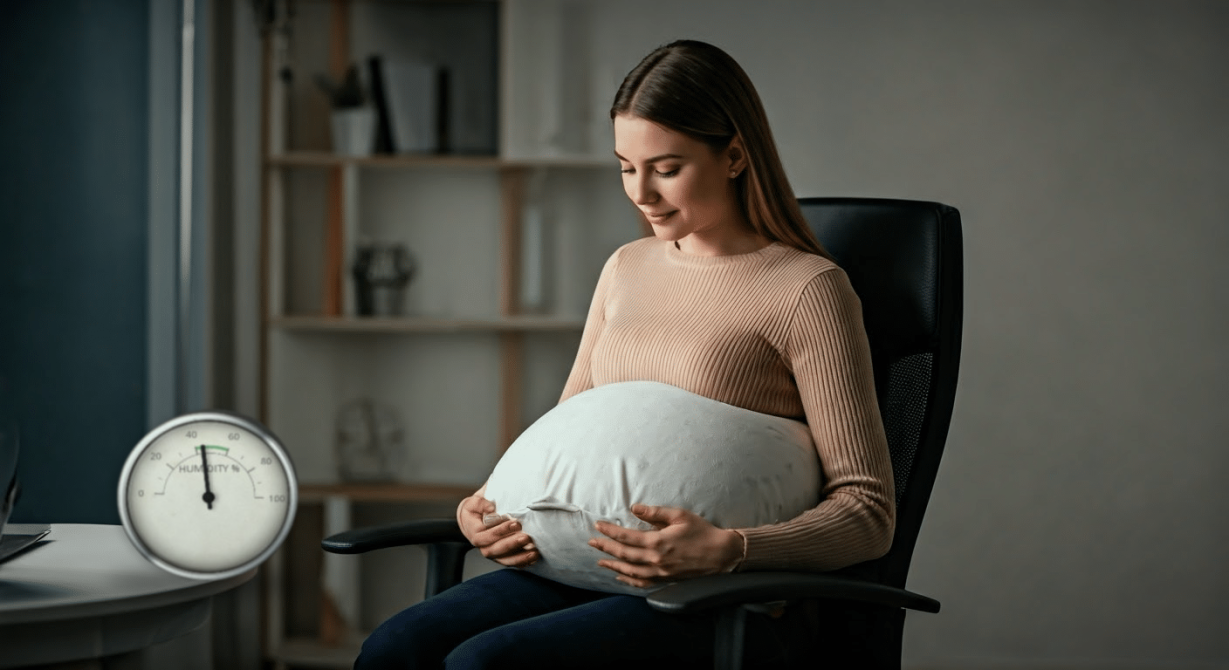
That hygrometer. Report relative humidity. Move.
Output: 45 %
